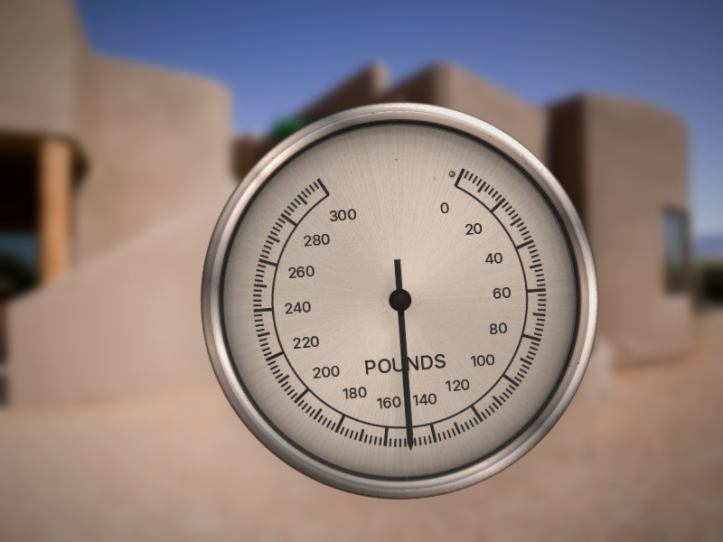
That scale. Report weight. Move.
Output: 150 lb
